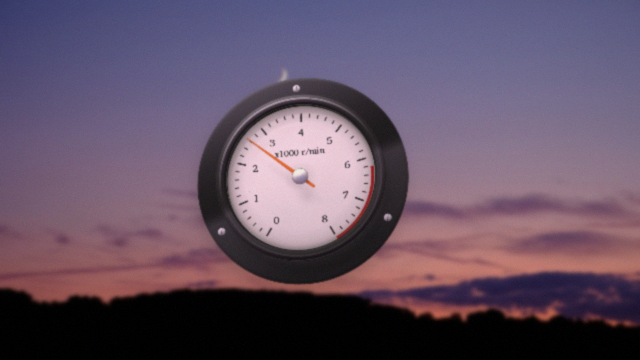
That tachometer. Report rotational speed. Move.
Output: 2600 rpm
